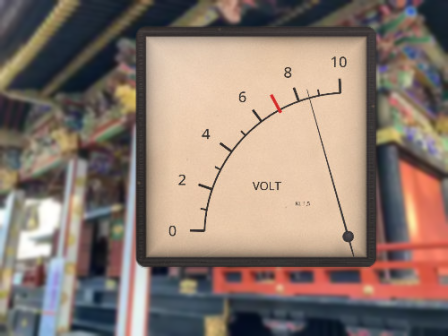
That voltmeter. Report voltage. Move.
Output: 8.5 V
